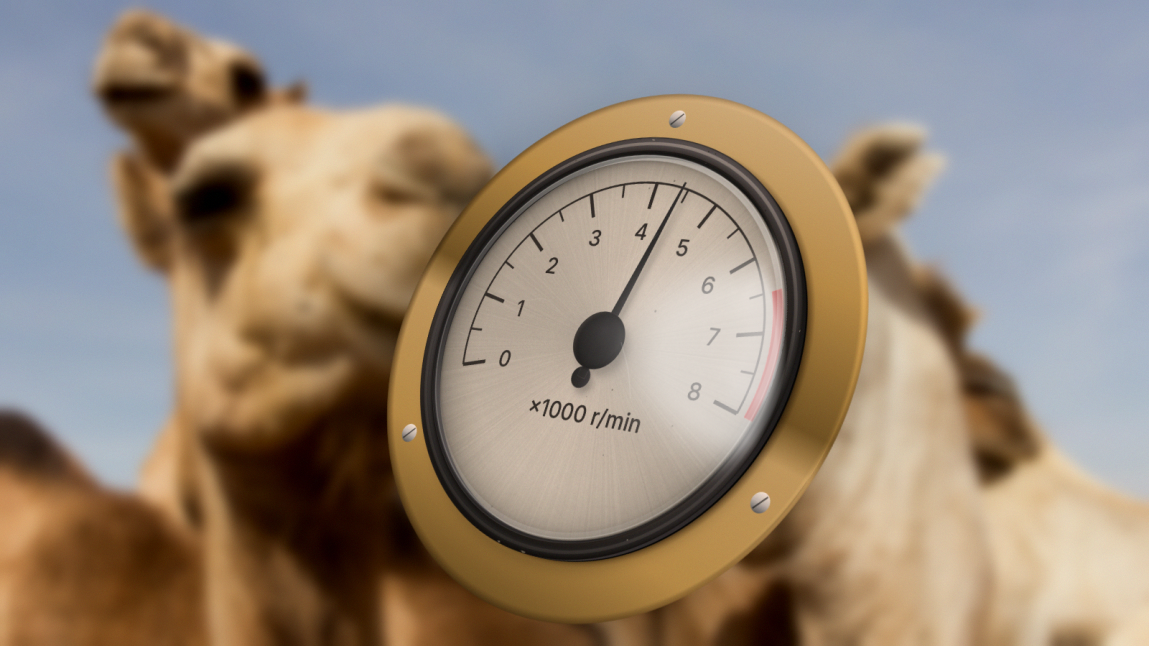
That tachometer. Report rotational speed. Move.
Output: 4500 rpm
